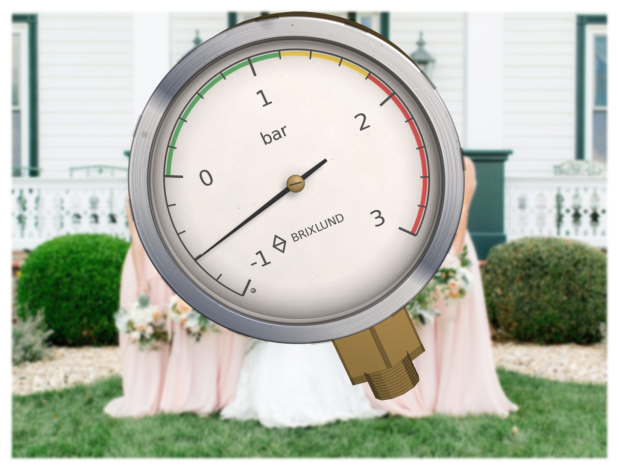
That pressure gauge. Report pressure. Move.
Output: -0.6 bar
